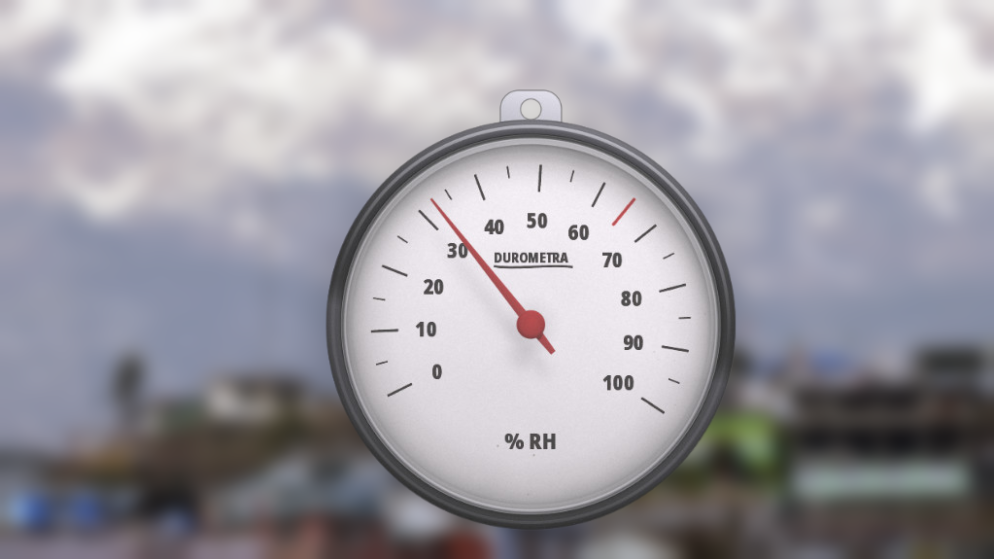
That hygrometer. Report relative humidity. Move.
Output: 32.5 %
